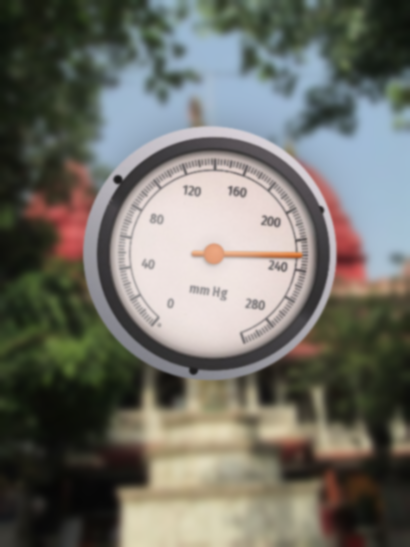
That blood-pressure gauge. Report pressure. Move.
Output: 230 mmHg
